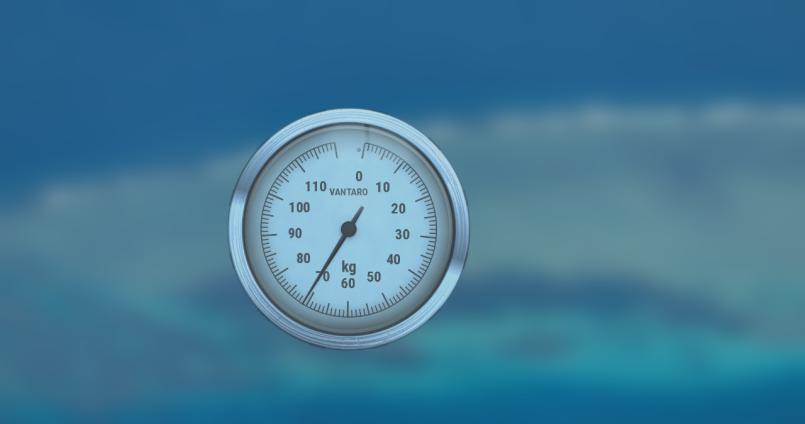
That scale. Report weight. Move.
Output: 71 kg
